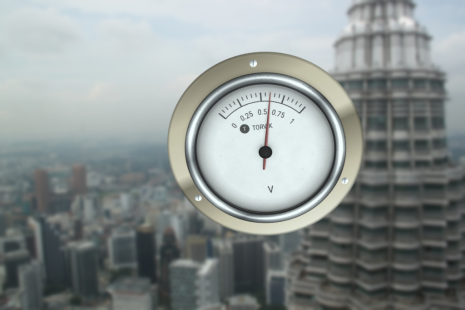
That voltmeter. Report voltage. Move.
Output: 0.6 V
